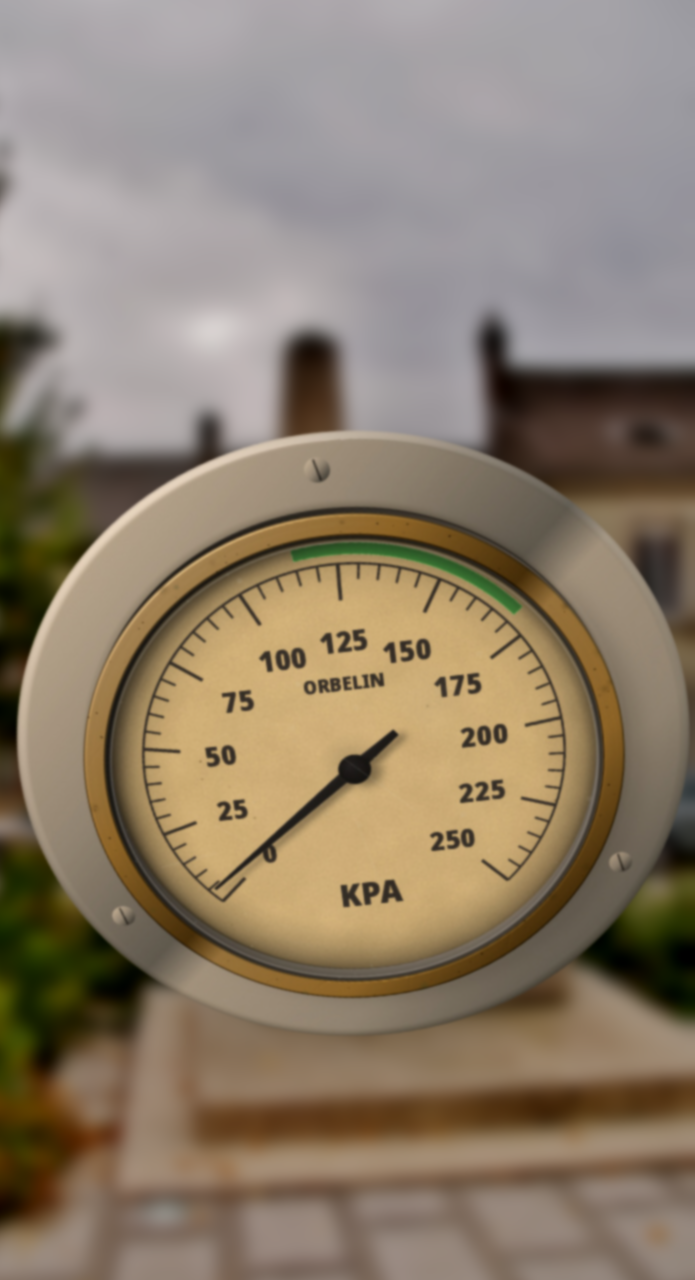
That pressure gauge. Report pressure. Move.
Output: 5 kPa
